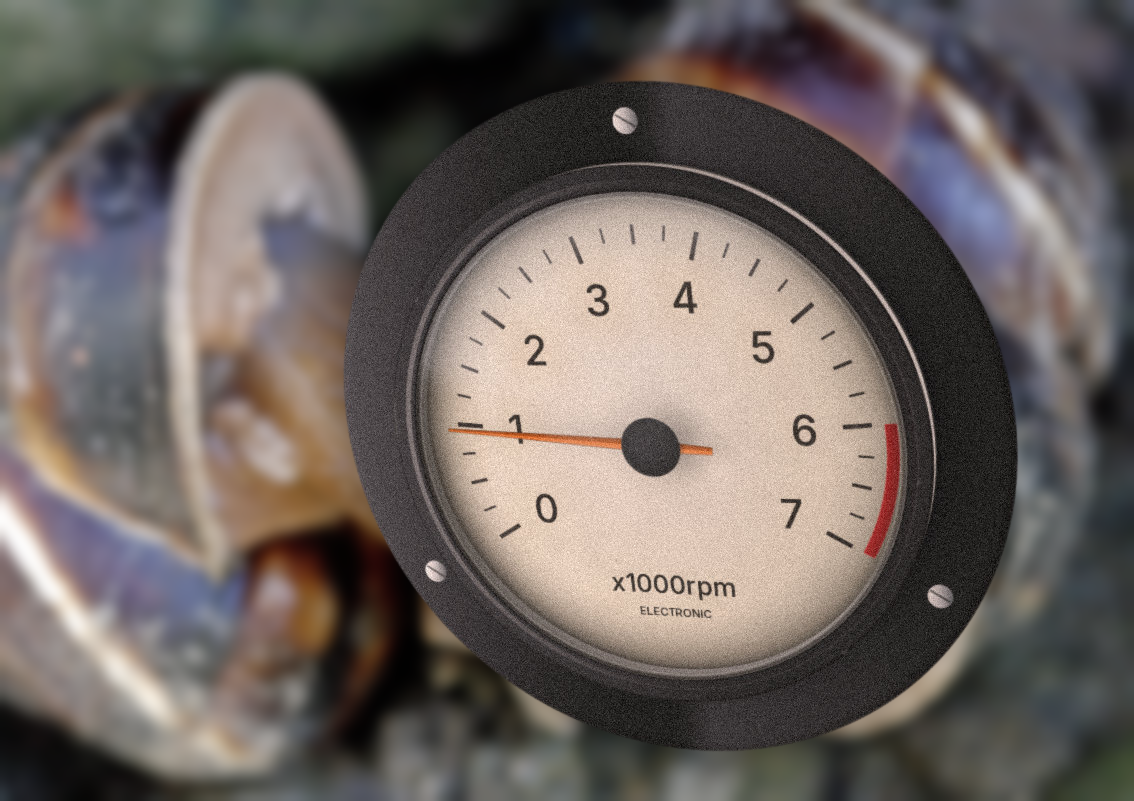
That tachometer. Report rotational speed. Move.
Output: 1000 rpm
